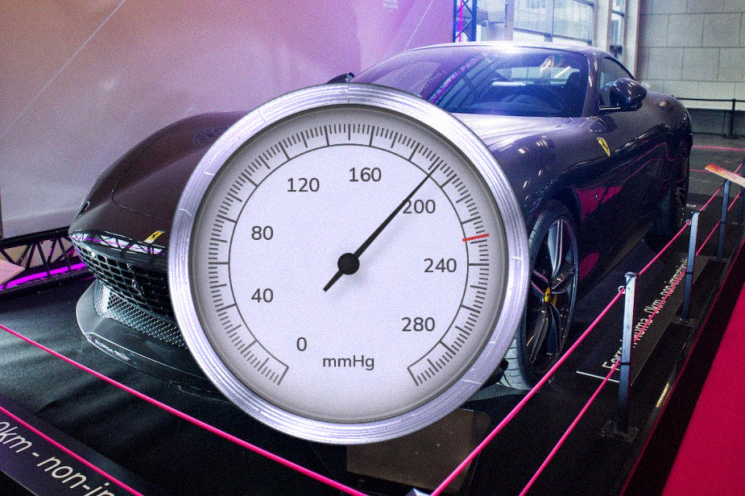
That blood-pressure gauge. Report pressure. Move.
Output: 192 mmHg
